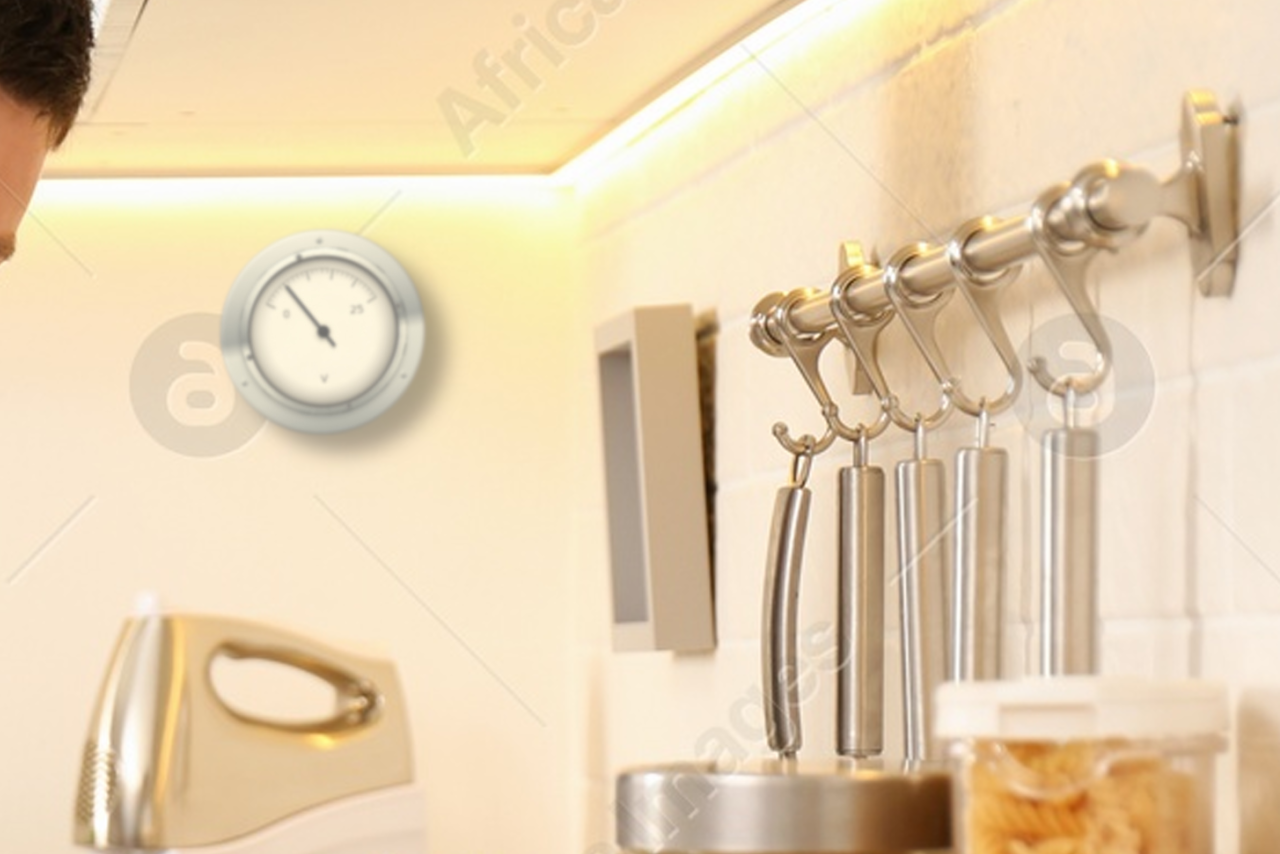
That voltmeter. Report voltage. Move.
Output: 5 V
